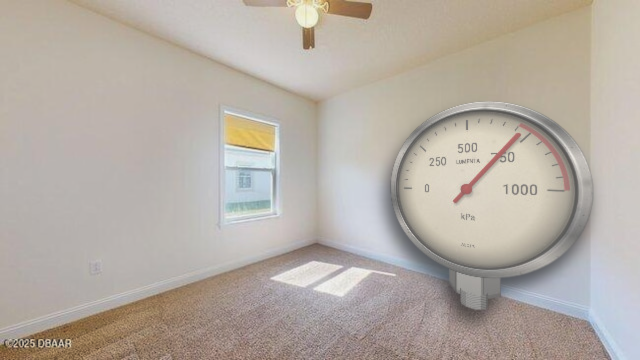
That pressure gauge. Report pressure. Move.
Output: 725 kPa
